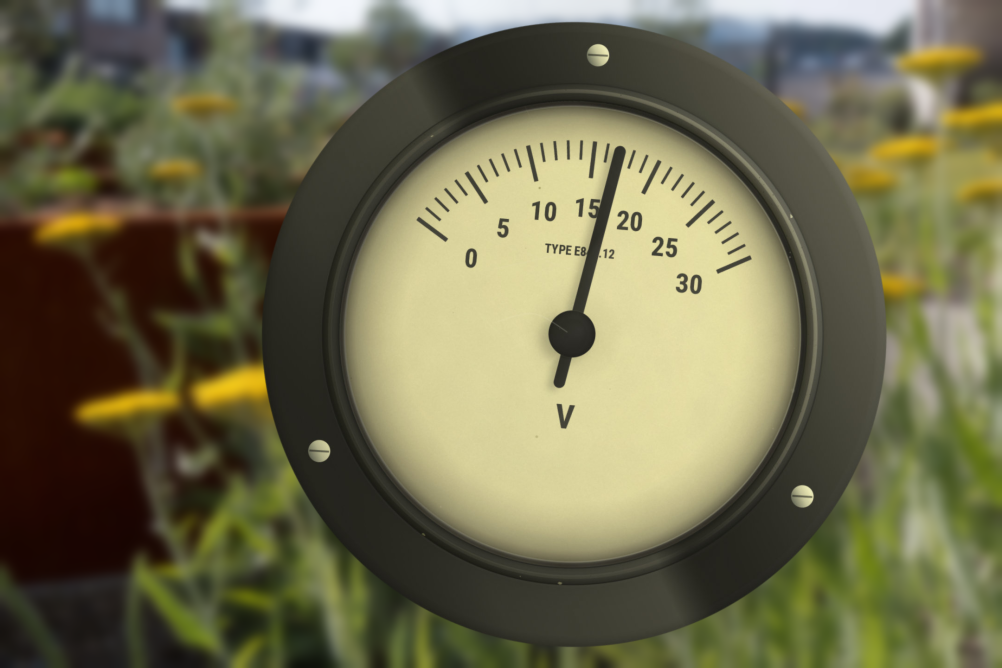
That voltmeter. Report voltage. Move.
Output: 17 V
